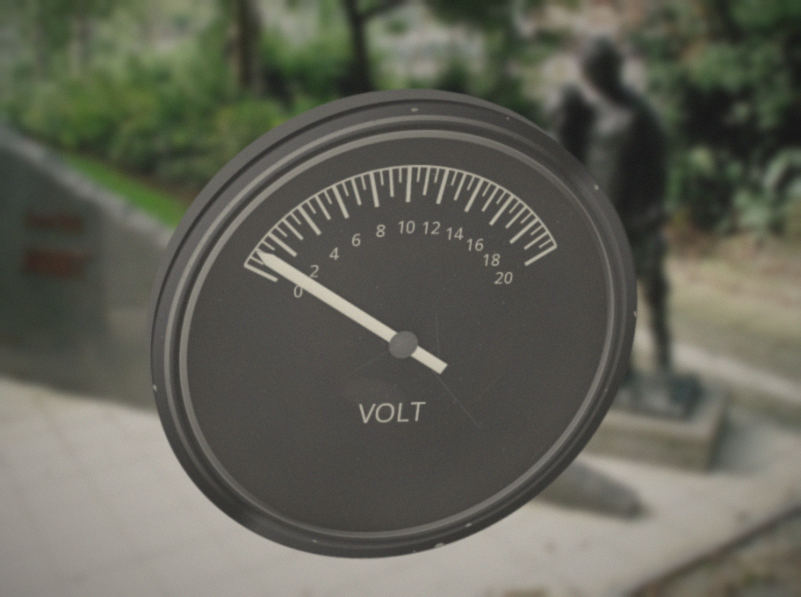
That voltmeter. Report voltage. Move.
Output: 1 V
